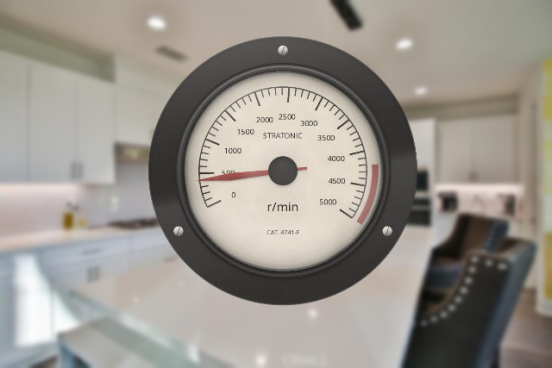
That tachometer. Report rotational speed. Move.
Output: 400 rpm
